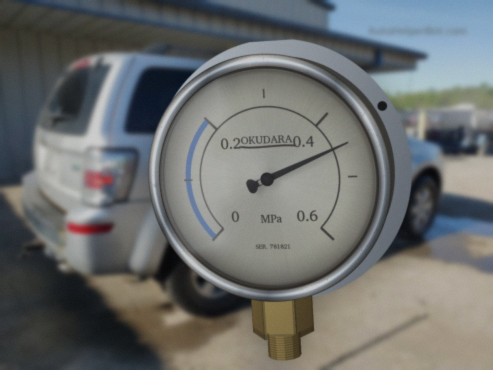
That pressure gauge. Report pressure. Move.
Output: 0.45 MPa
